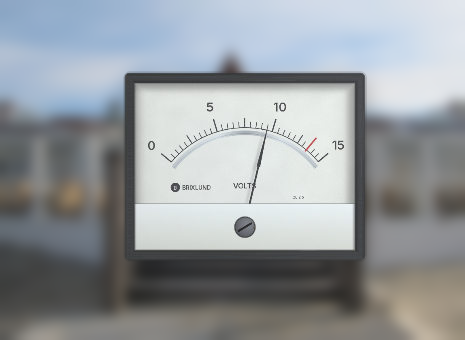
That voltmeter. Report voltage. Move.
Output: 9.5 V
